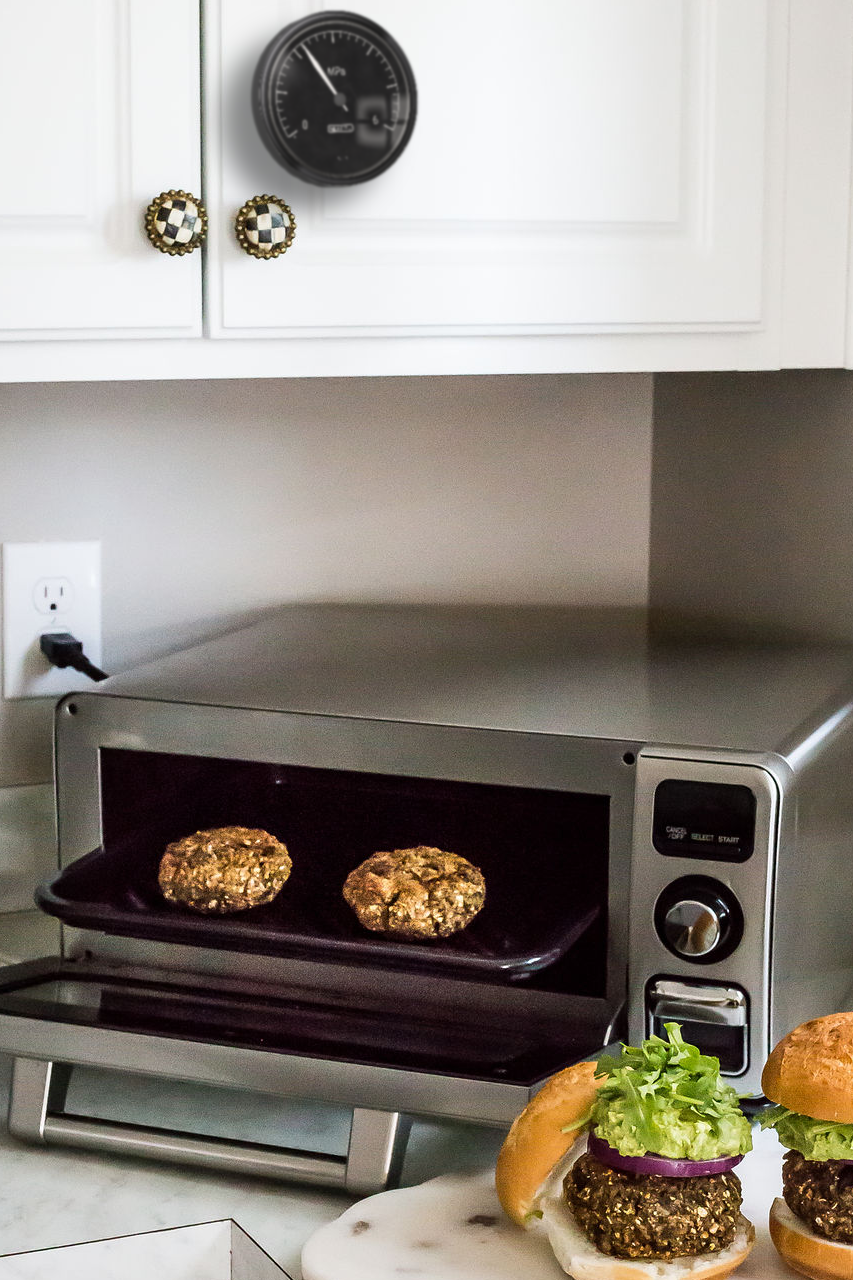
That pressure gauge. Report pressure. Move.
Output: 2.2 MPa
